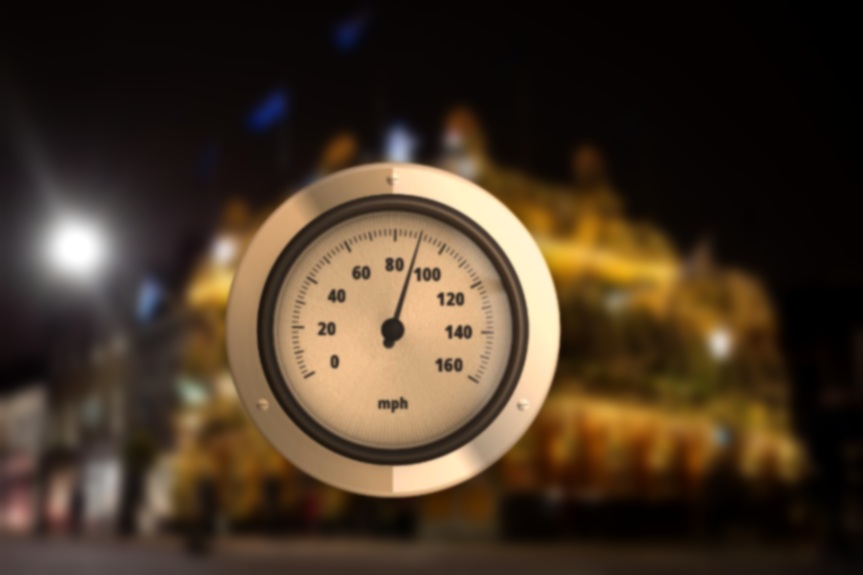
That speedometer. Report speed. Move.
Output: 90 mph
